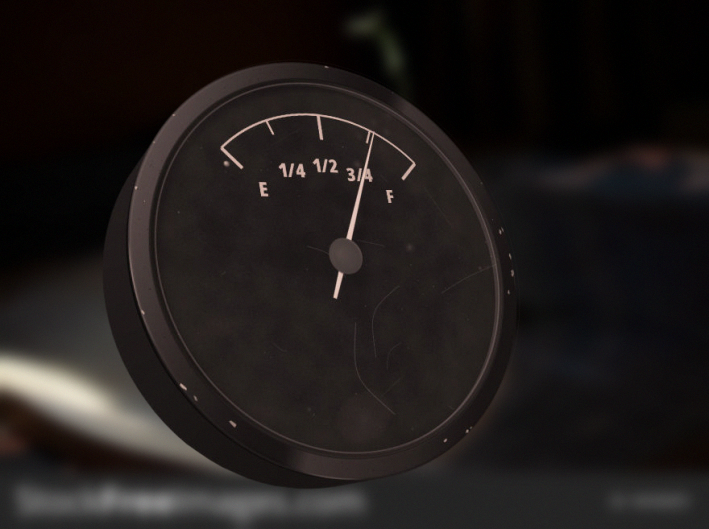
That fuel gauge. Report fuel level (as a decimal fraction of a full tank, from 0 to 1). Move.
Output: 0.75
